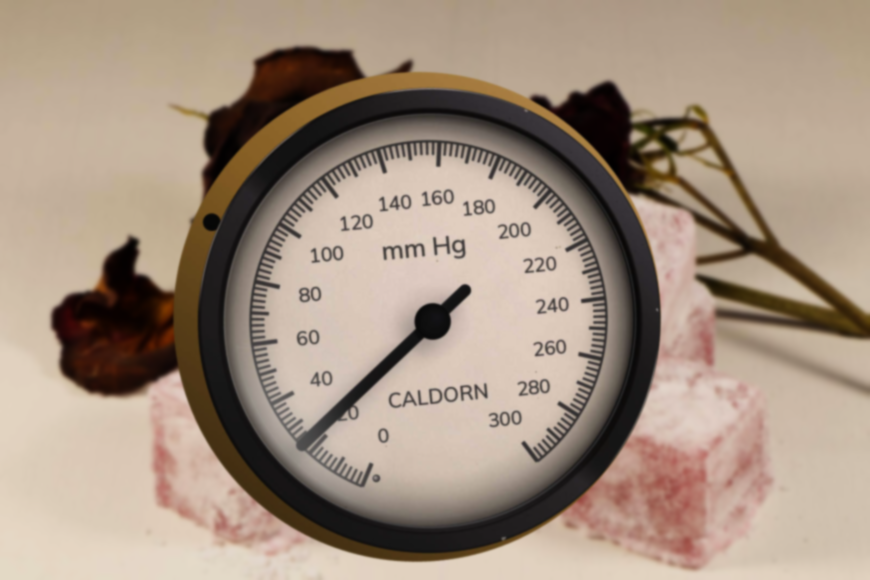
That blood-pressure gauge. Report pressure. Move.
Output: 24 mmHg
